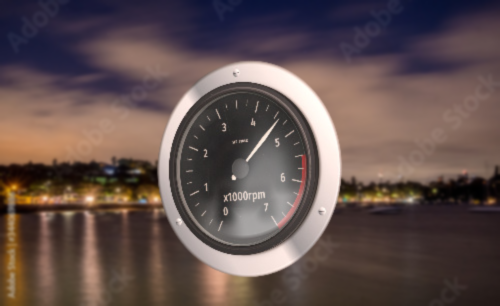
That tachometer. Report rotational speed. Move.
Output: 4625 rpm
